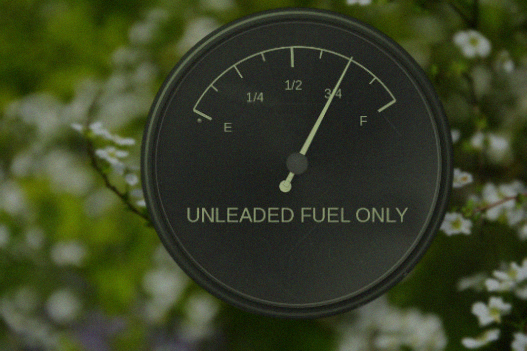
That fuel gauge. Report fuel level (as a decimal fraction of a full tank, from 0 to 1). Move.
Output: 0.75
